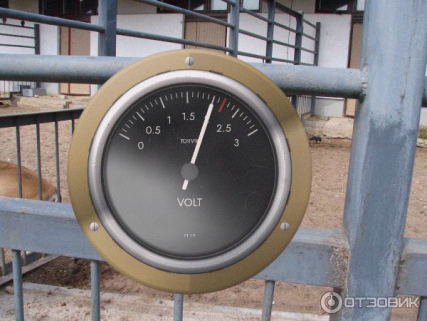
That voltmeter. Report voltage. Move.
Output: 2 V
